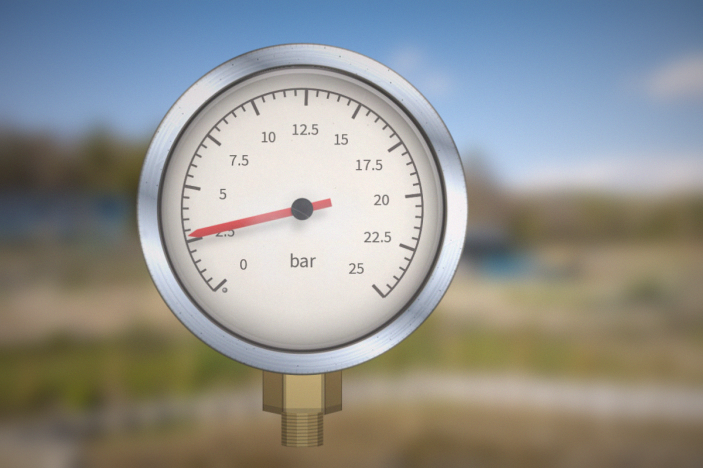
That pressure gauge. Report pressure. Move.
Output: 2.75 bar
